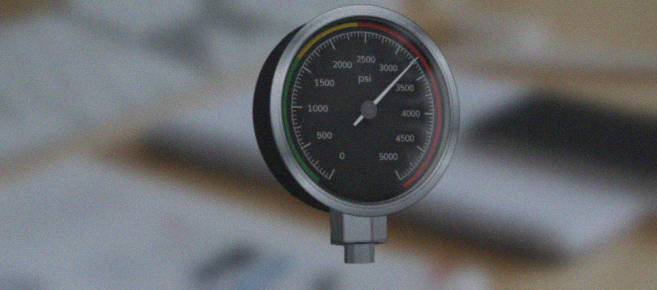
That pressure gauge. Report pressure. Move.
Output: 3250 psi
